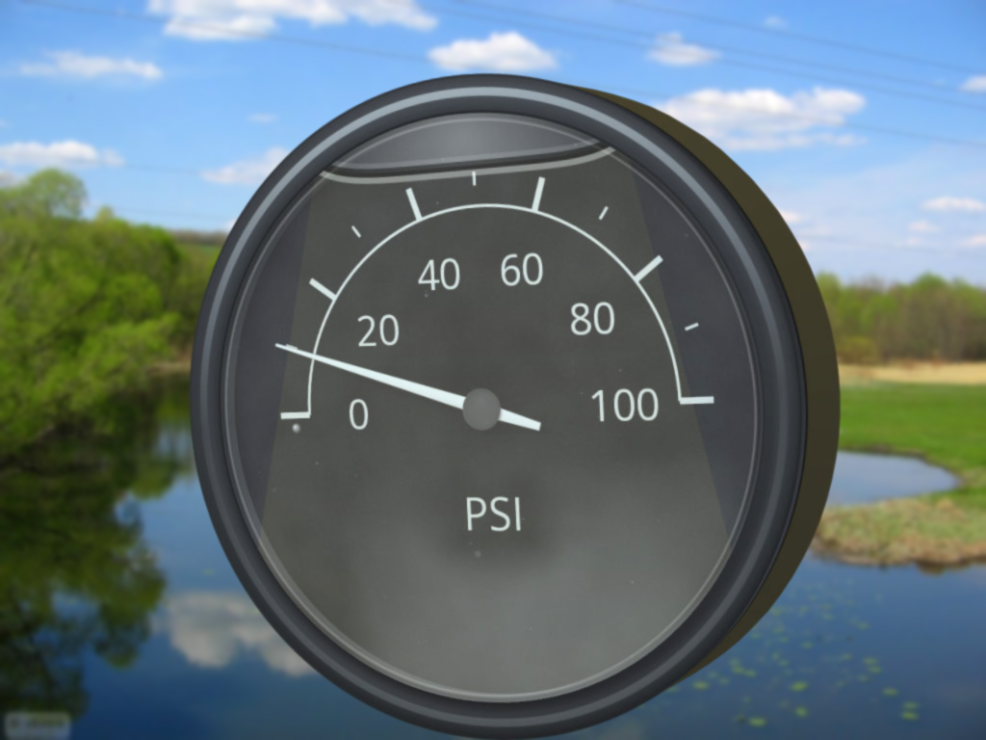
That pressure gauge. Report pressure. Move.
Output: 10 psi
